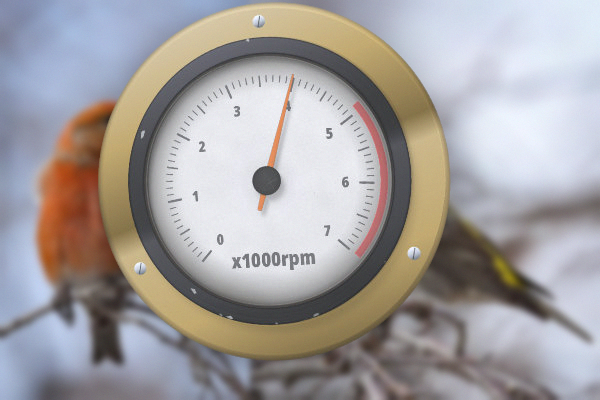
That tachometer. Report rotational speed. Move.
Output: 4000 rpm
